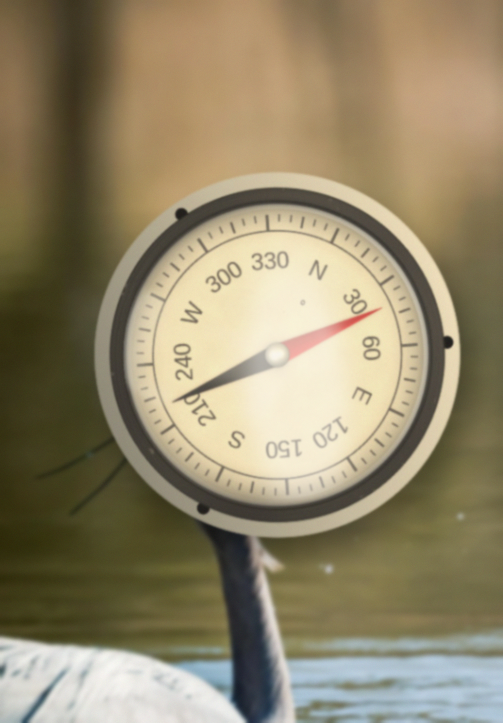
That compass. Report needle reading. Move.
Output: 40 °
